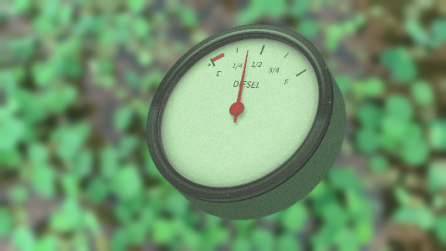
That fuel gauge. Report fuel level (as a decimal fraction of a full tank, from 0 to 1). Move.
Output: 0.375
